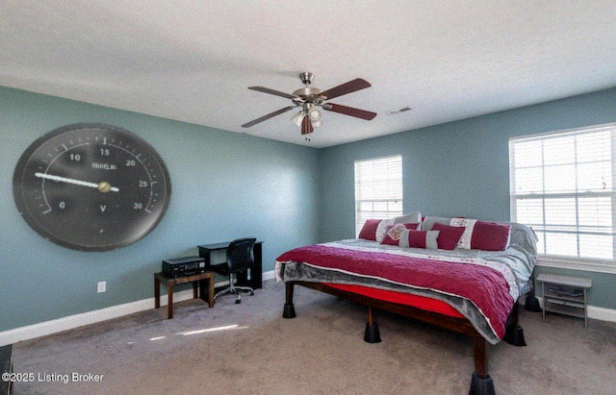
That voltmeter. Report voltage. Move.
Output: 5 V
